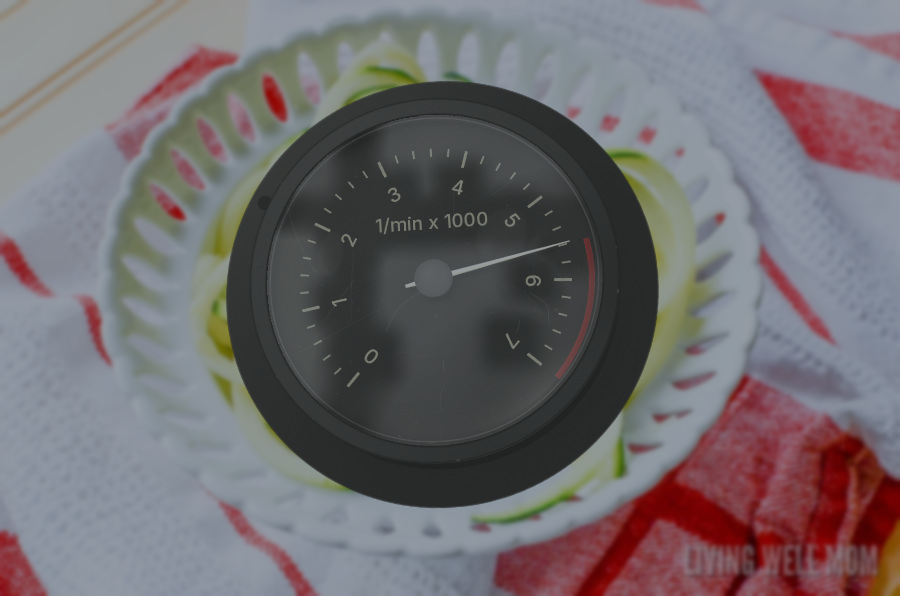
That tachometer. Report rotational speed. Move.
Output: 5600 rpm
